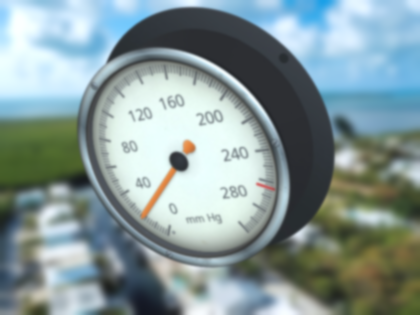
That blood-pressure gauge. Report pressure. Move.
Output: 20 mmHg
